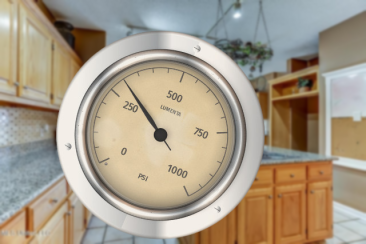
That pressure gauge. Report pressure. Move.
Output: 300 psi
